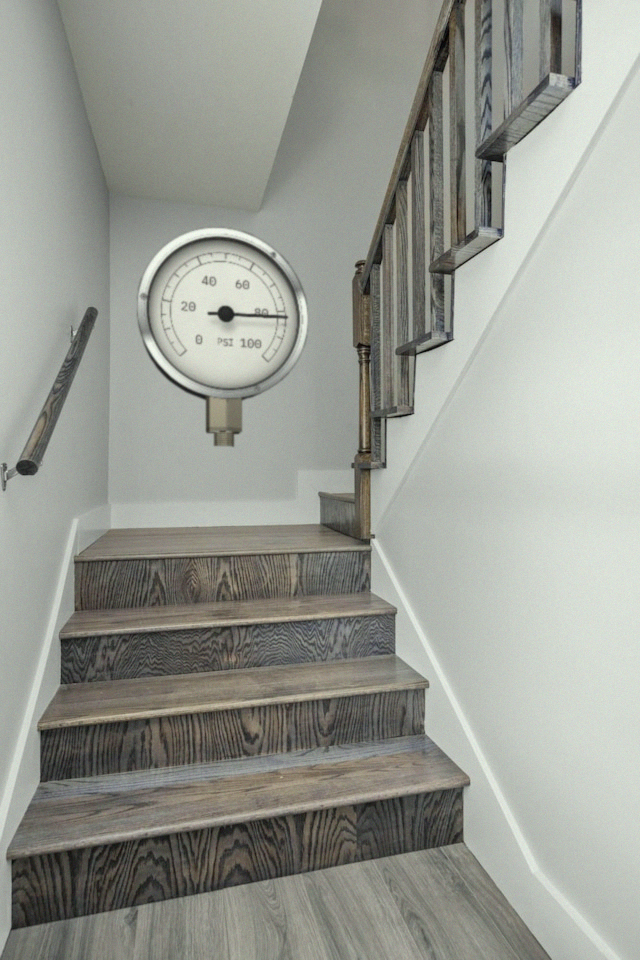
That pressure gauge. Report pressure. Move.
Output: 82.5 psi
